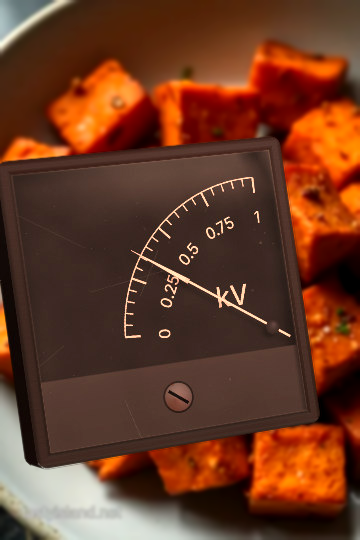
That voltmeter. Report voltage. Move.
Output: 0.35 kV
